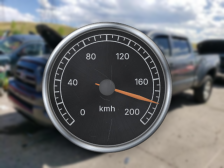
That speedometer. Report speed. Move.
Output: 180 km/h
